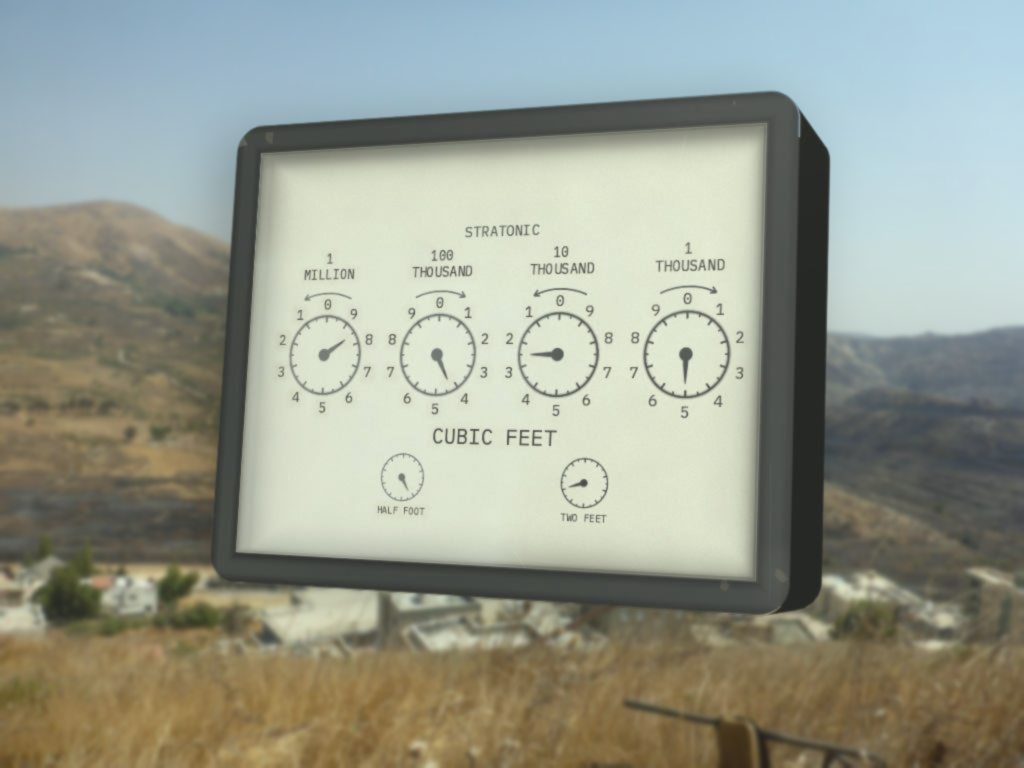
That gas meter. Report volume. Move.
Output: 842500 ft³
